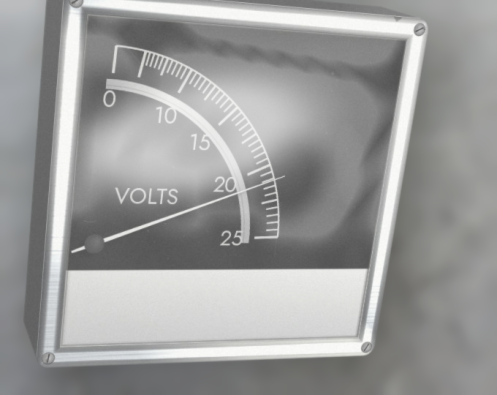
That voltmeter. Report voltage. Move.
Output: 21 V
